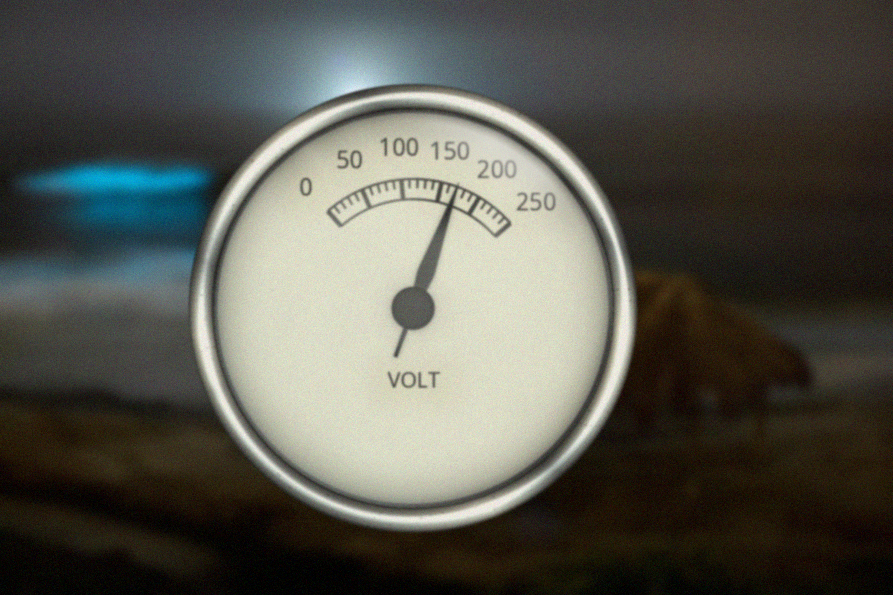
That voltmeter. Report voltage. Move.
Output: 170 V
